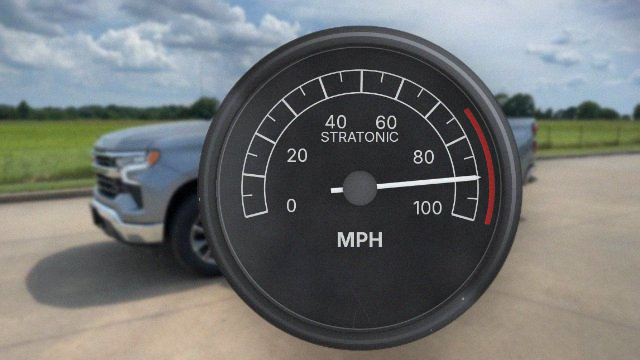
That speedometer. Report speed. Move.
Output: 90 mph
